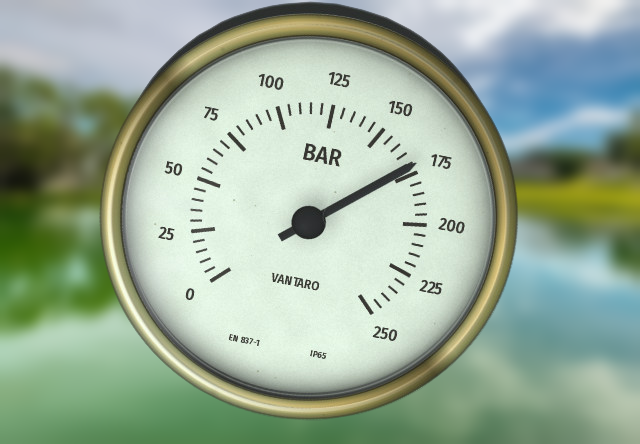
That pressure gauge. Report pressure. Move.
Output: 170 bar
